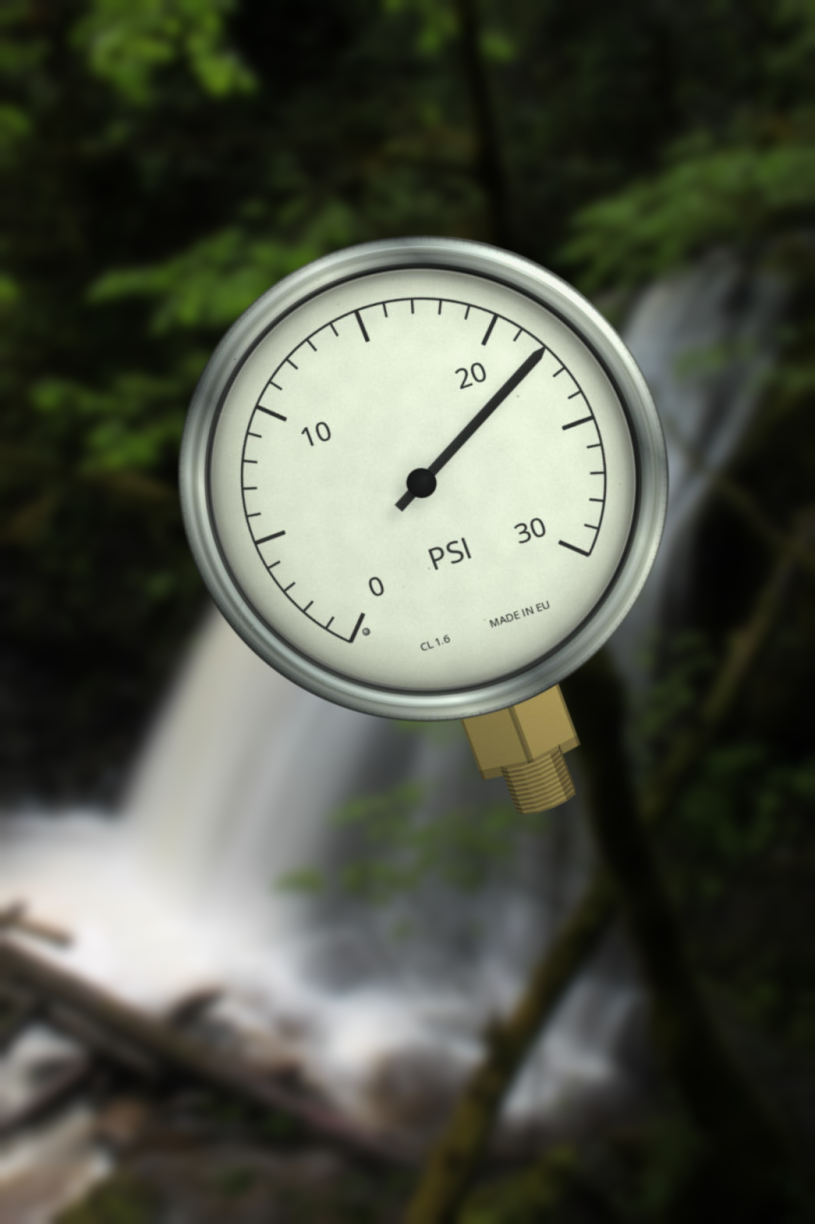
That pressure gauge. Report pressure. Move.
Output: 22 psi
